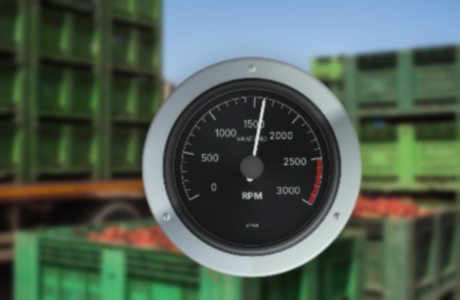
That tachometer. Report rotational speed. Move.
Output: 1600 rpm
